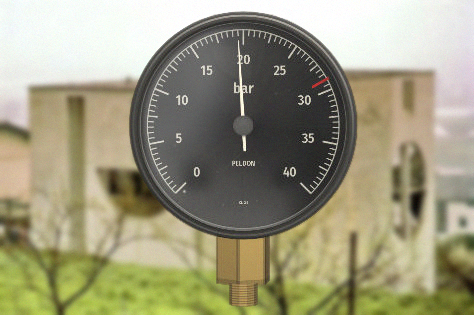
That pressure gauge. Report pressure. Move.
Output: 19.5 bar
